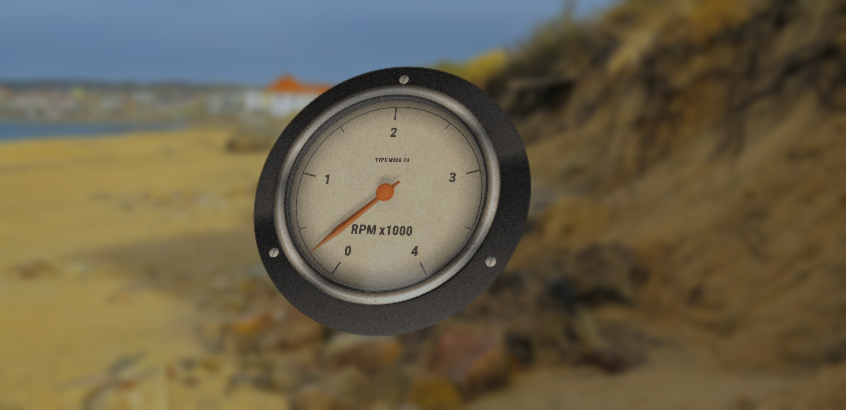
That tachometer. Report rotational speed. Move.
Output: 250 rpm
